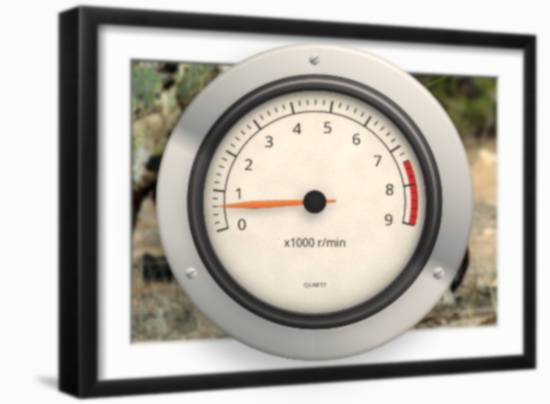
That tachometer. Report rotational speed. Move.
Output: 600 rpm
